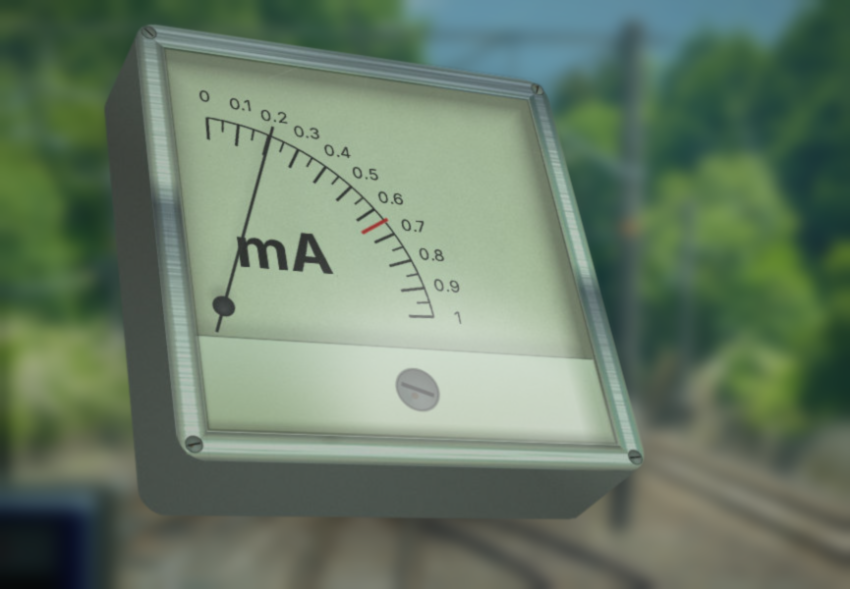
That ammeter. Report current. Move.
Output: 0.2 mA
